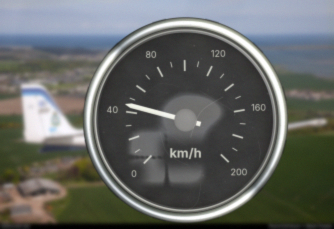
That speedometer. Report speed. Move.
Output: 45 km/h
